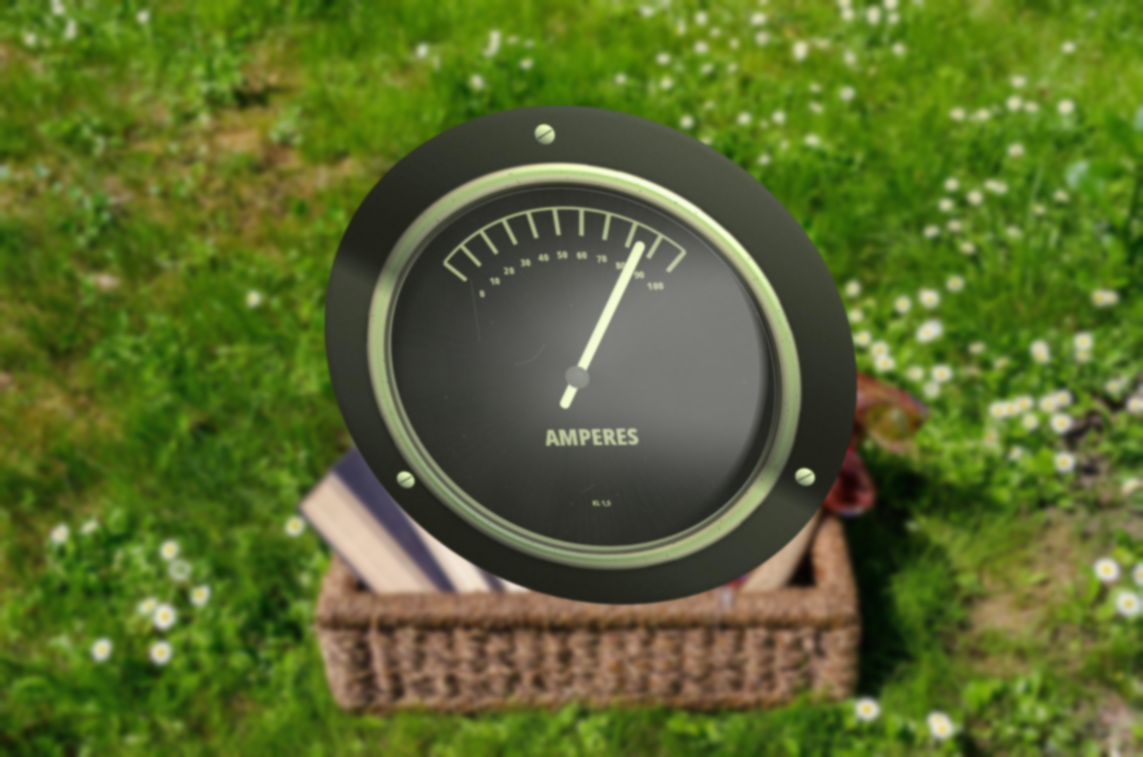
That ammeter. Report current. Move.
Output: 85 A
